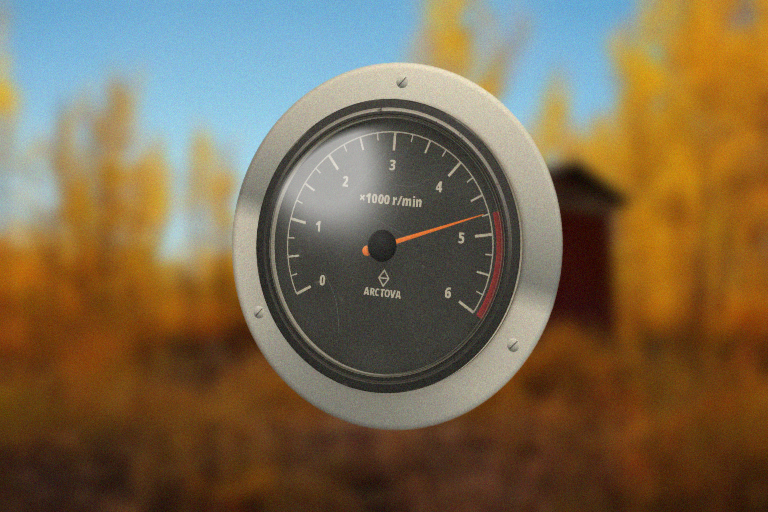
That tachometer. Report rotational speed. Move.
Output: 4750 rpm
